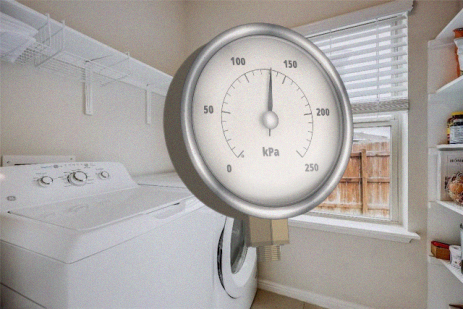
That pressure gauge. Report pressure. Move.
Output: 130 kPa
